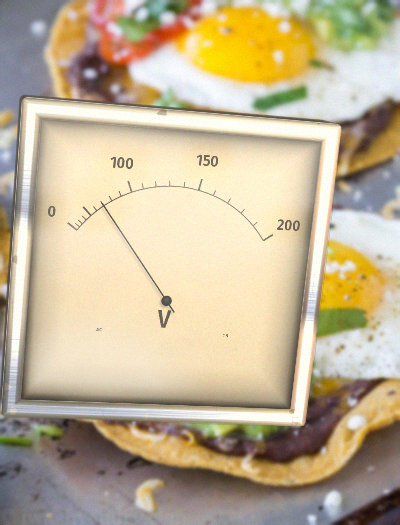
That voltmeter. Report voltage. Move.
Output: 70 V
